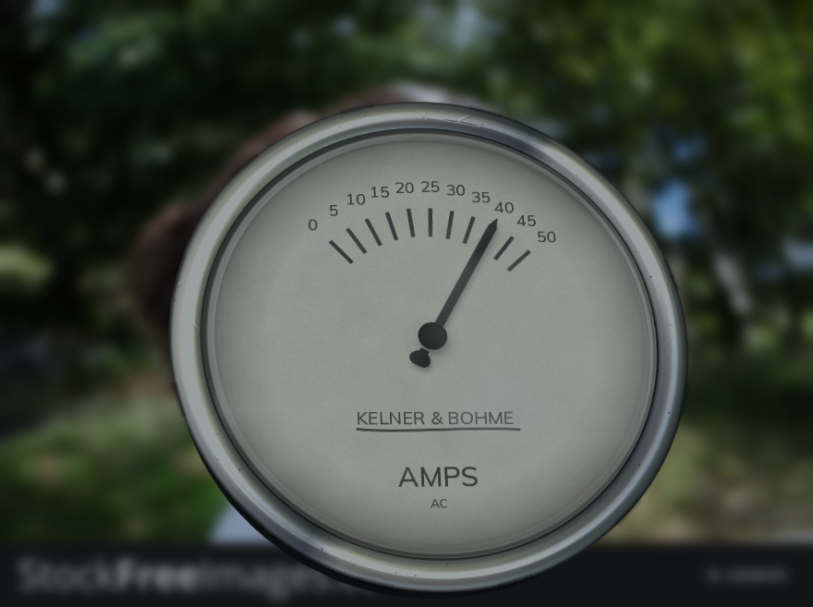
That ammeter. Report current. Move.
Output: 40 A
